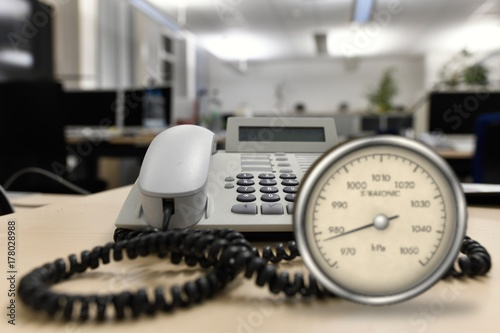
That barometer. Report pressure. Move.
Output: 978 hPa
